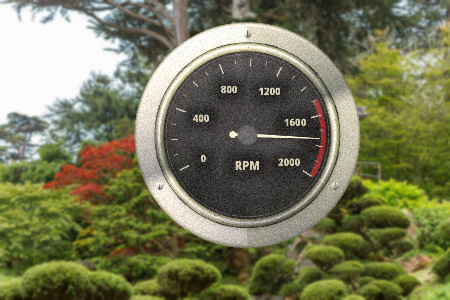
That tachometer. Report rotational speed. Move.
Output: 1750 rpm
